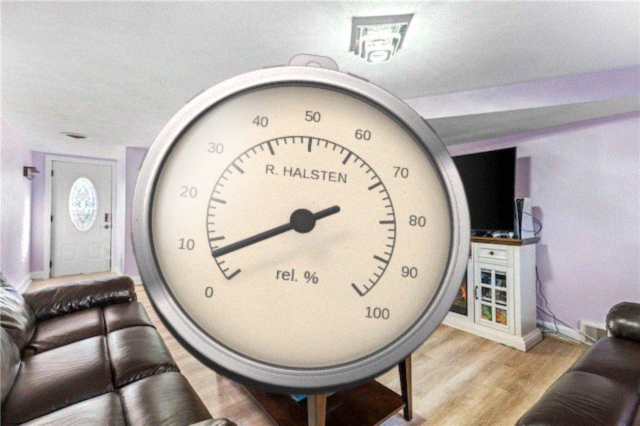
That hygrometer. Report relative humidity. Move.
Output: 6 %
